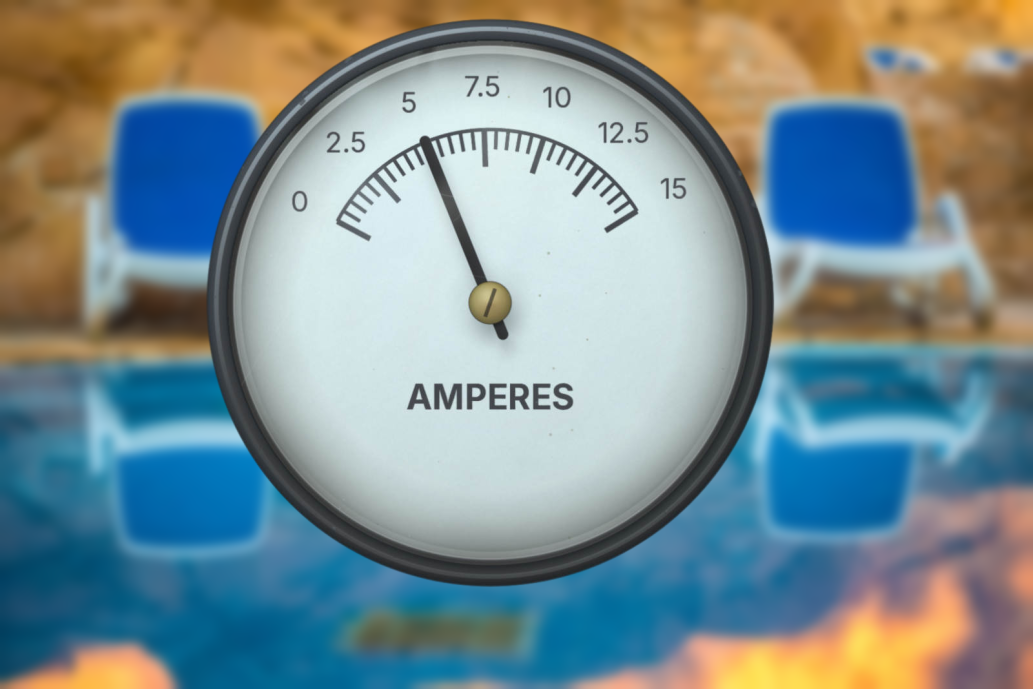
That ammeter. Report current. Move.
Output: 5 A
